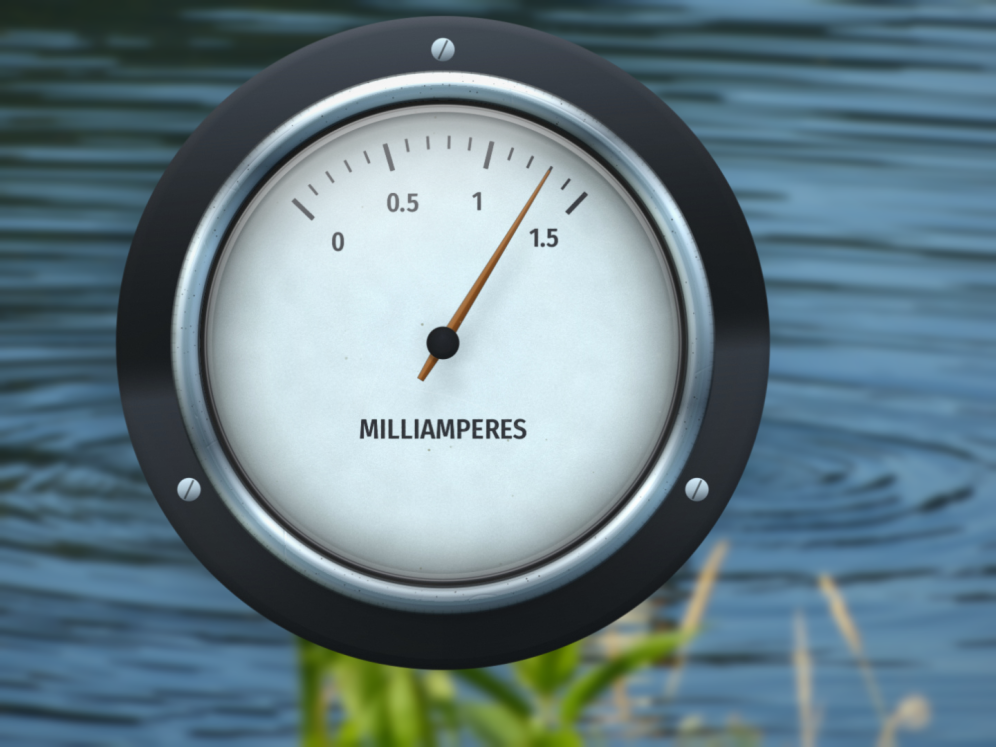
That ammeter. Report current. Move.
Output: 1.3 mA
